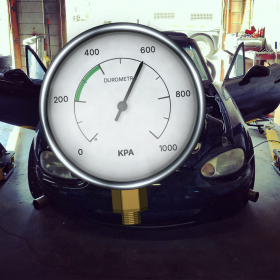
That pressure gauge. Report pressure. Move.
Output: 600 kPa
